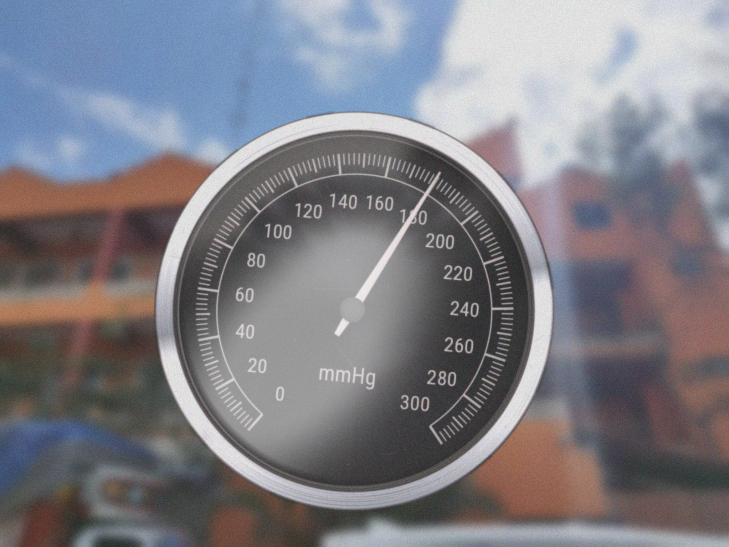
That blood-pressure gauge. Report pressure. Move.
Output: 180 mmHg
